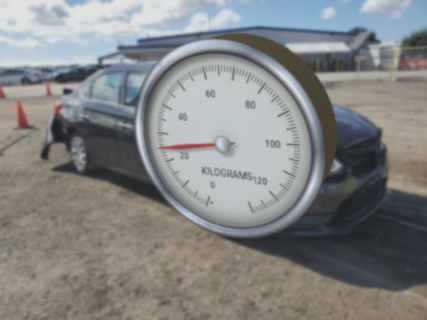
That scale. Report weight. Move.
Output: 25 kg
